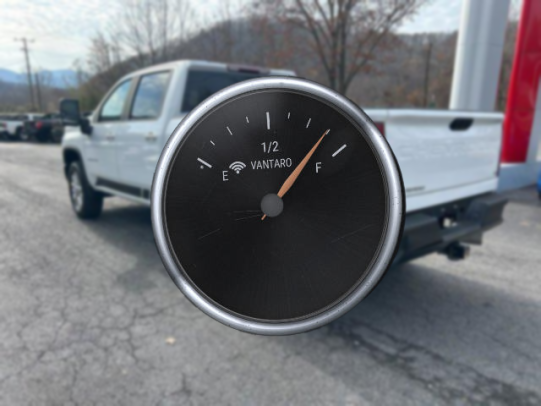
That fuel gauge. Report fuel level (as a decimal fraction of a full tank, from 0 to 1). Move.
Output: 0.875
